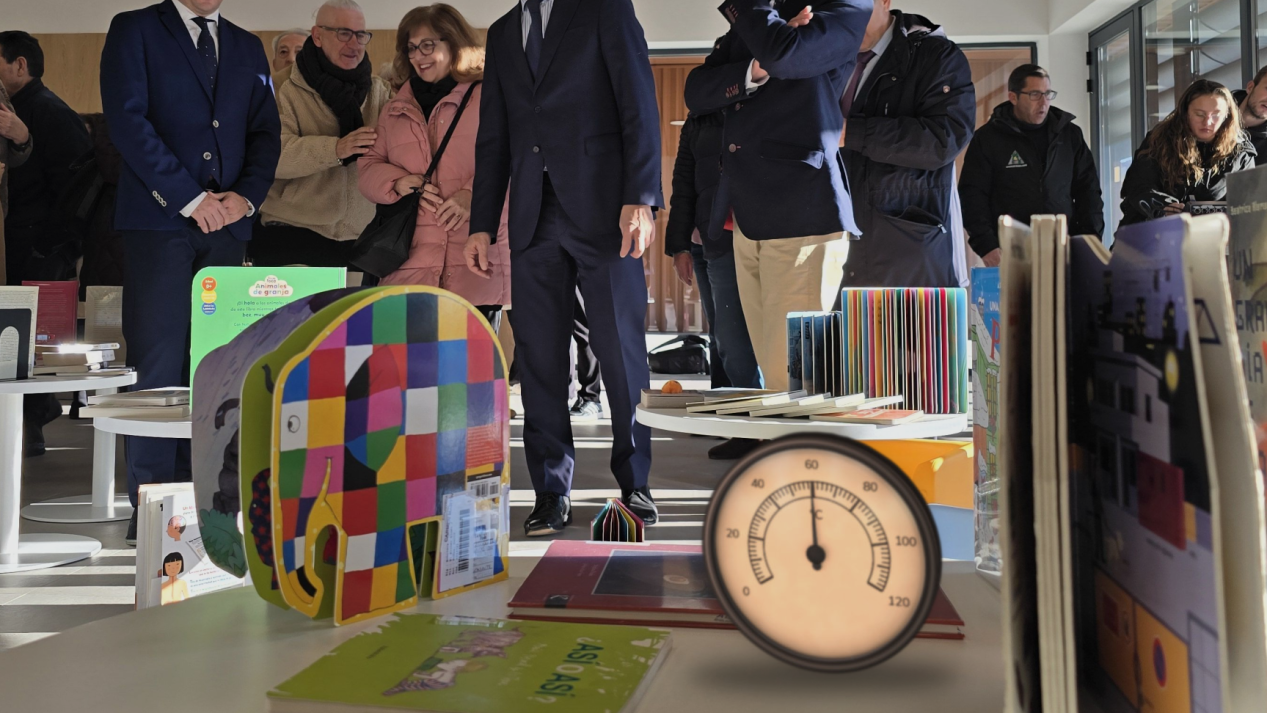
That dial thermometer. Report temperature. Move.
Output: 60 °C
